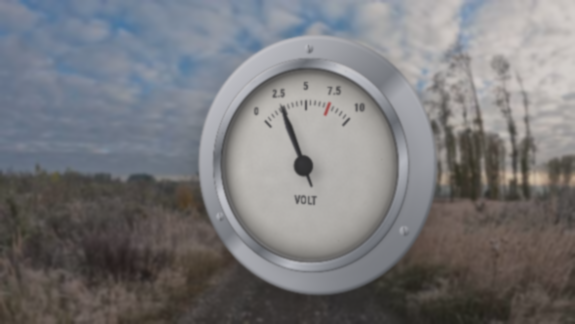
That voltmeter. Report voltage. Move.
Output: 2.5 V
